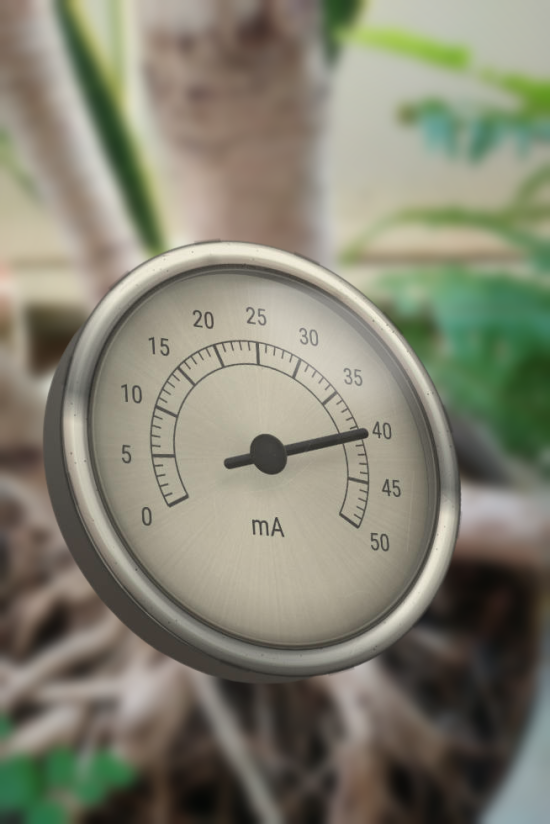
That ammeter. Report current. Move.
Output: 40 mA
